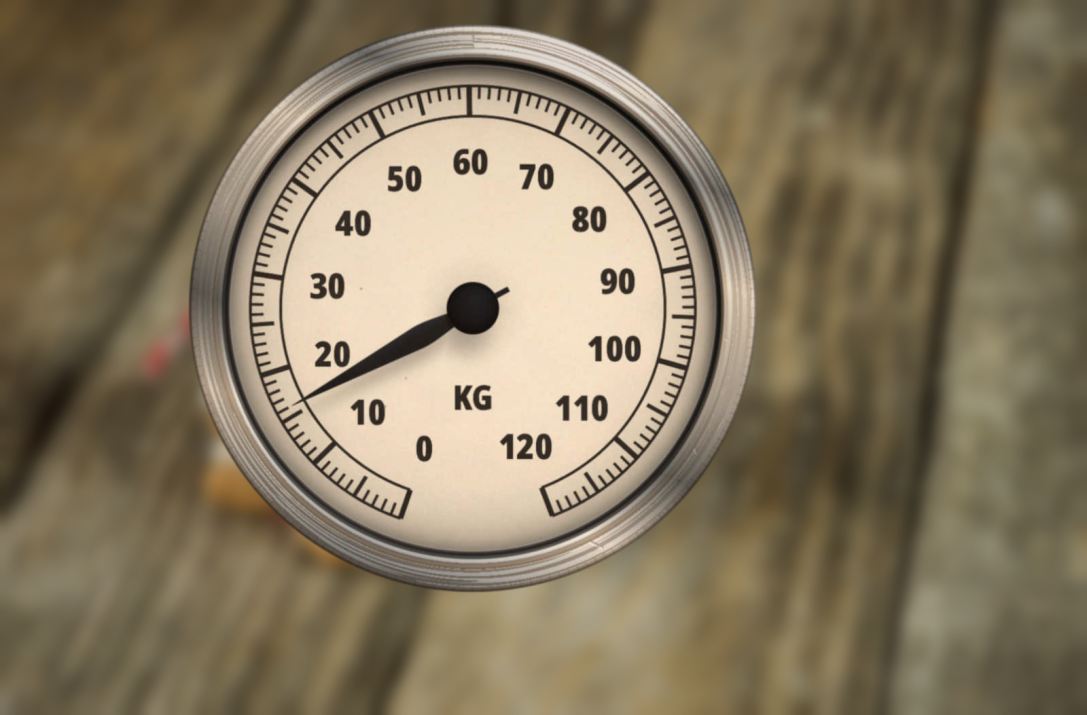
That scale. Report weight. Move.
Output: 16 kg
